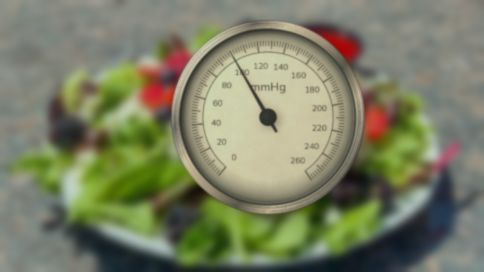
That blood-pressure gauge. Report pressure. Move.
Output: 100 mmHg
